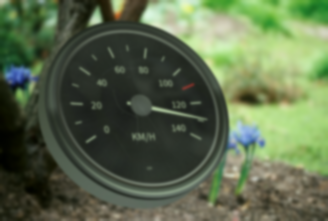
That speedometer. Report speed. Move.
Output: 130 km/h
